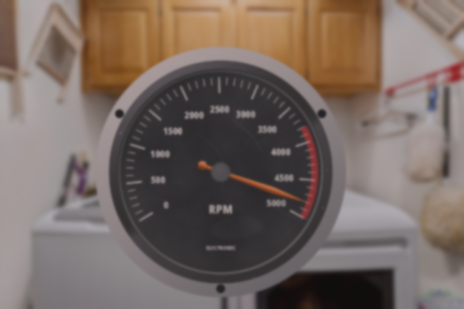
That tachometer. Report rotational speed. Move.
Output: 4800 rpm
